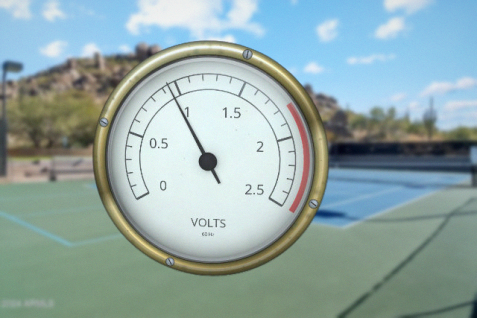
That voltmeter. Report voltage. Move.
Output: 0.95 V
